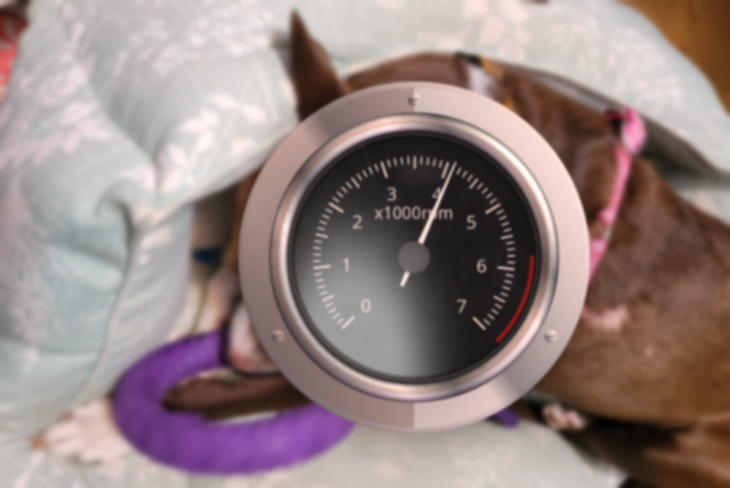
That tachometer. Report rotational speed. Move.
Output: 4100 rpm
